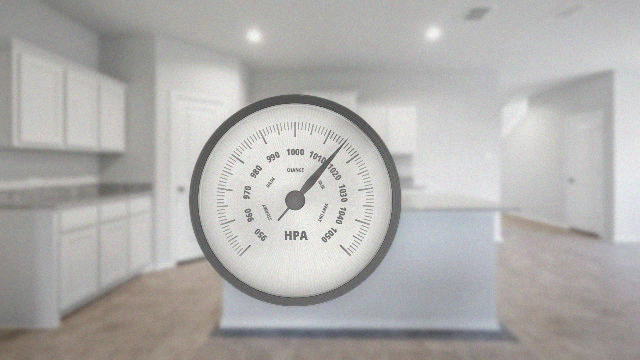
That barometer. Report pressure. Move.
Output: 1015 hPa
